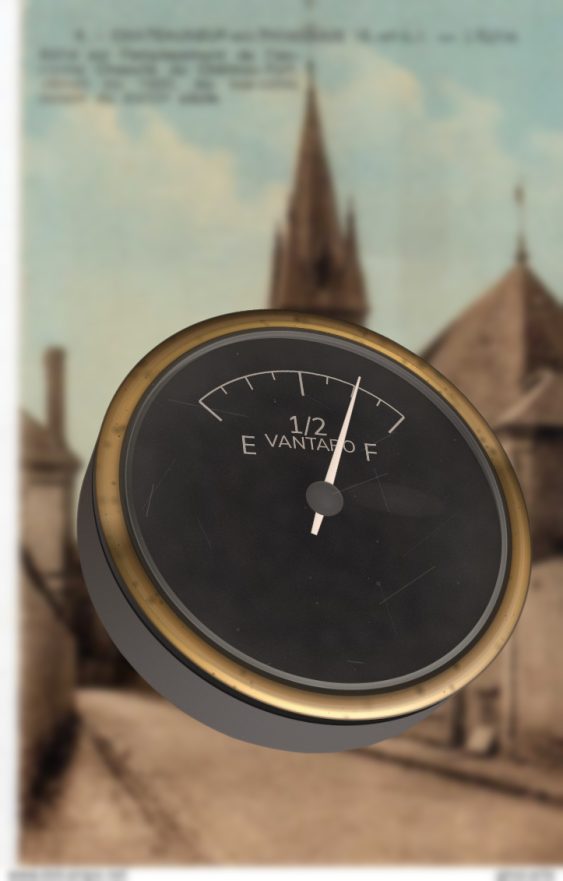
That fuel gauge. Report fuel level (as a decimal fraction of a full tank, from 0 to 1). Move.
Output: 0.75
